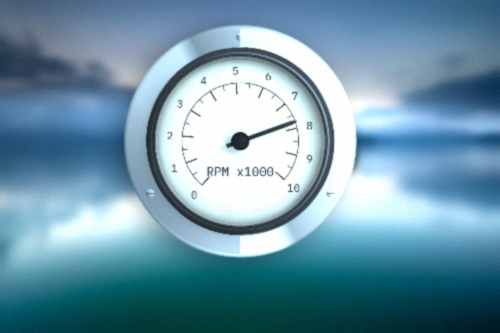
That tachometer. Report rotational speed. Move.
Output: 7750 rpm
